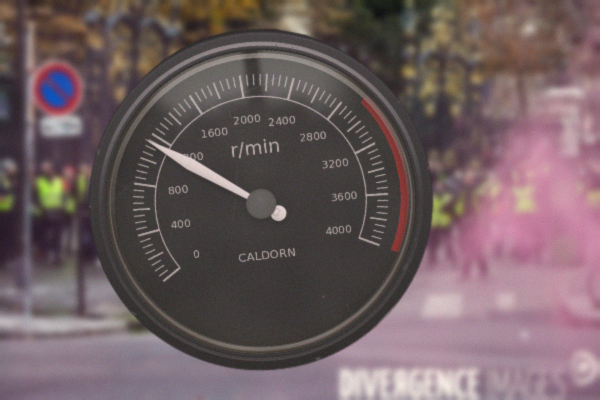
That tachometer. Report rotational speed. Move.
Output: 1150 rpm
